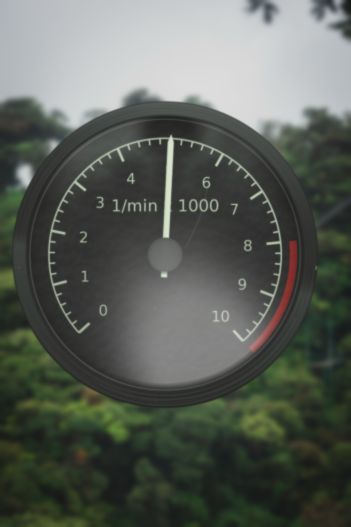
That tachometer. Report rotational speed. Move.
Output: 5000 rpm
